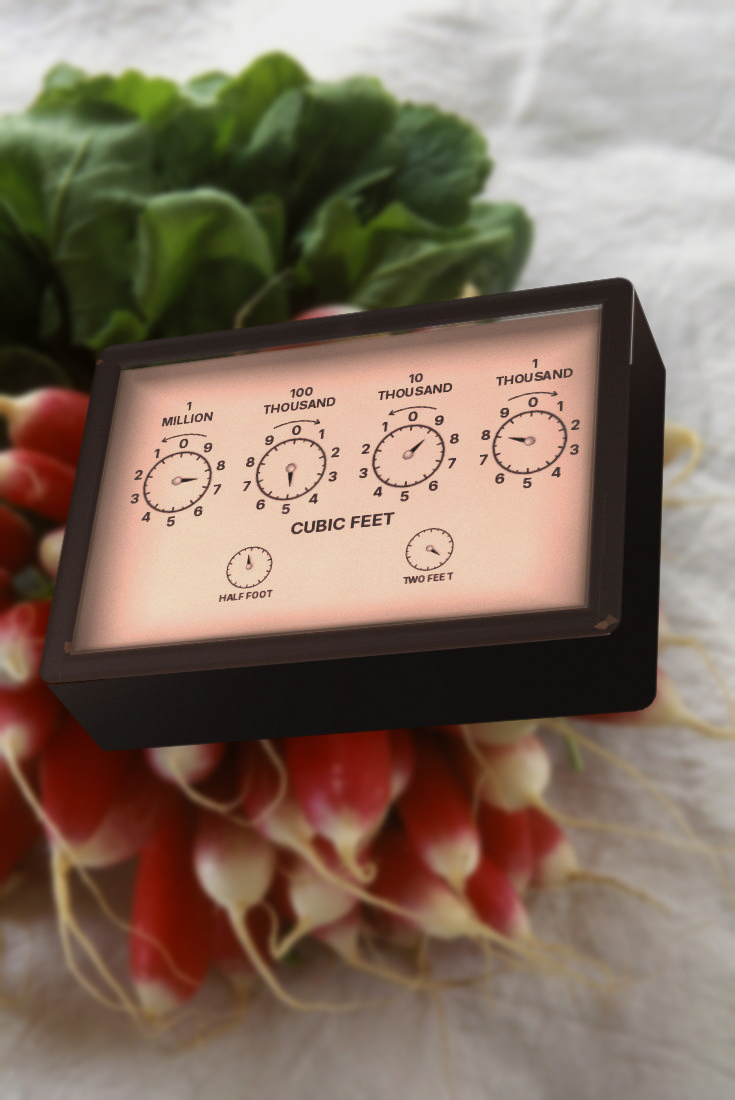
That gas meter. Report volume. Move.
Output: 748800 ft³
